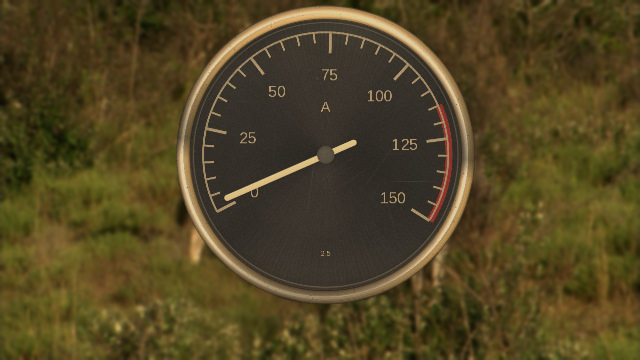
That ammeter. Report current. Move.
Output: 2.5 A
